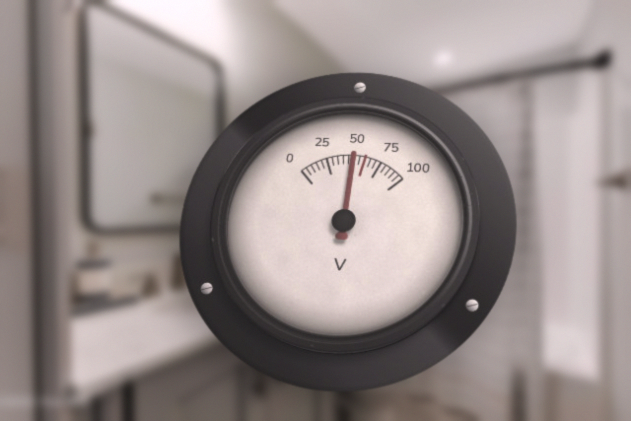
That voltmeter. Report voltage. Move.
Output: 50 V
